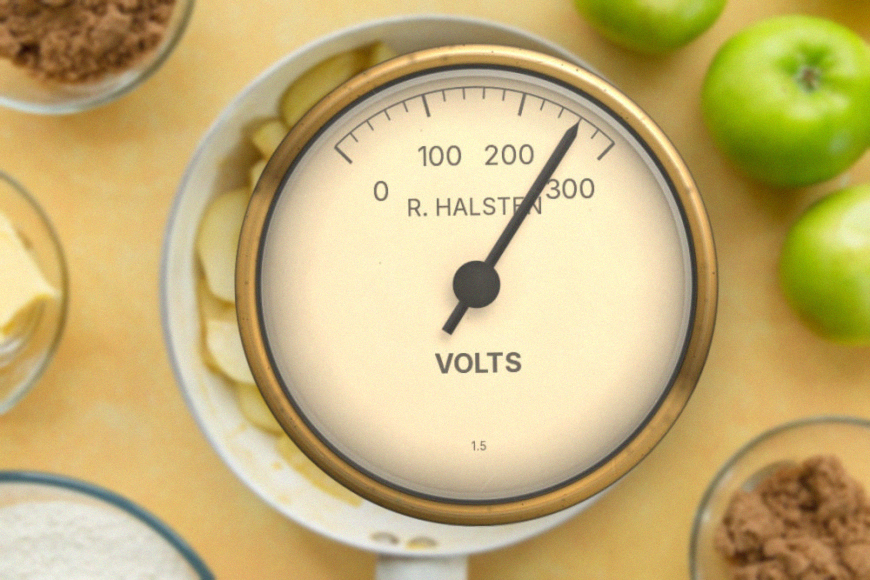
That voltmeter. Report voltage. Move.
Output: 260 V
